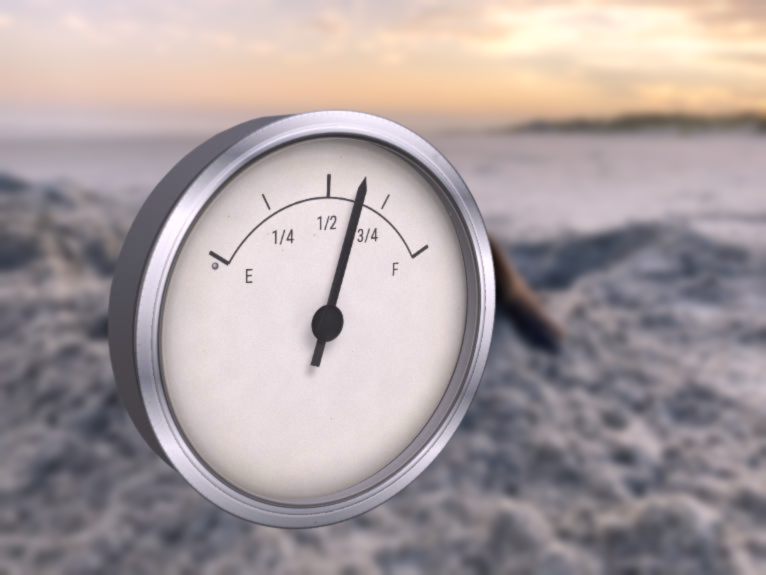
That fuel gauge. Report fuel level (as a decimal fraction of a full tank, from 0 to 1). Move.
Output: 0.625
